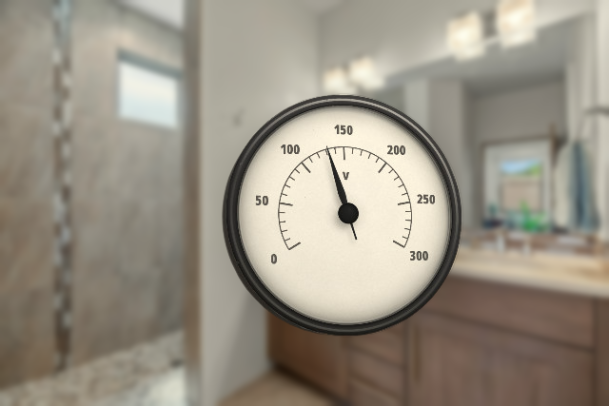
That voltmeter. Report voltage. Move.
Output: 130 V
